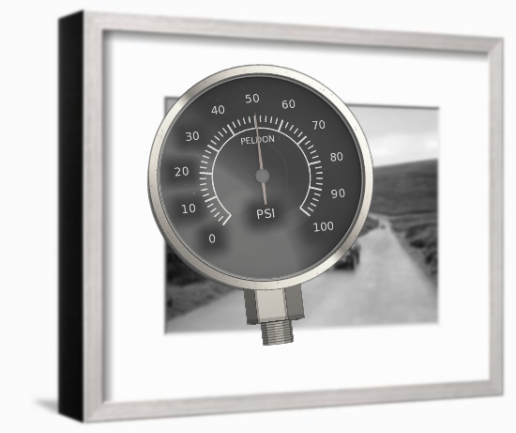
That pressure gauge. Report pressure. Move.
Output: 50 psi
